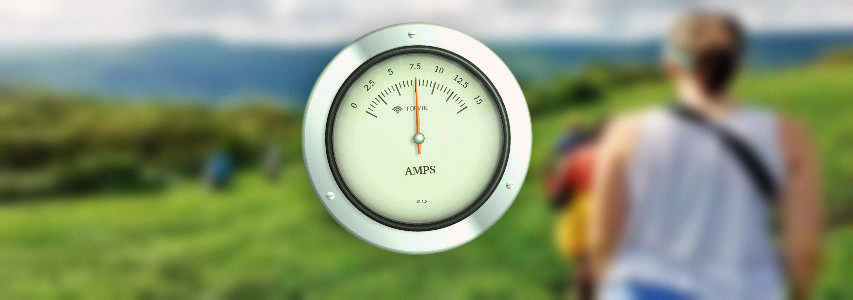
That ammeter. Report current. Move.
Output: 7.5 A
